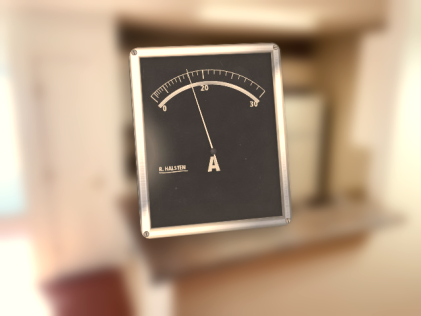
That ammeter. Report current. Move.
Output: 17 A
